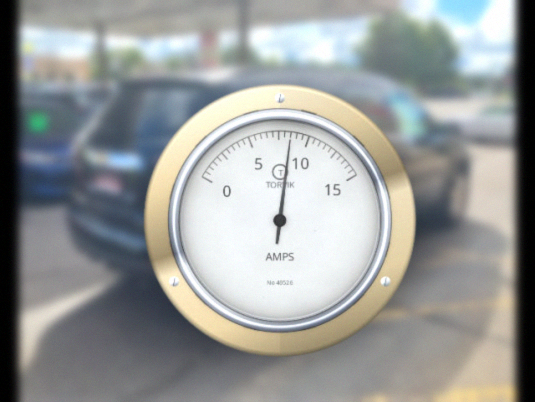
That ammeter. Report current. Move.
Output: 8.5 A
